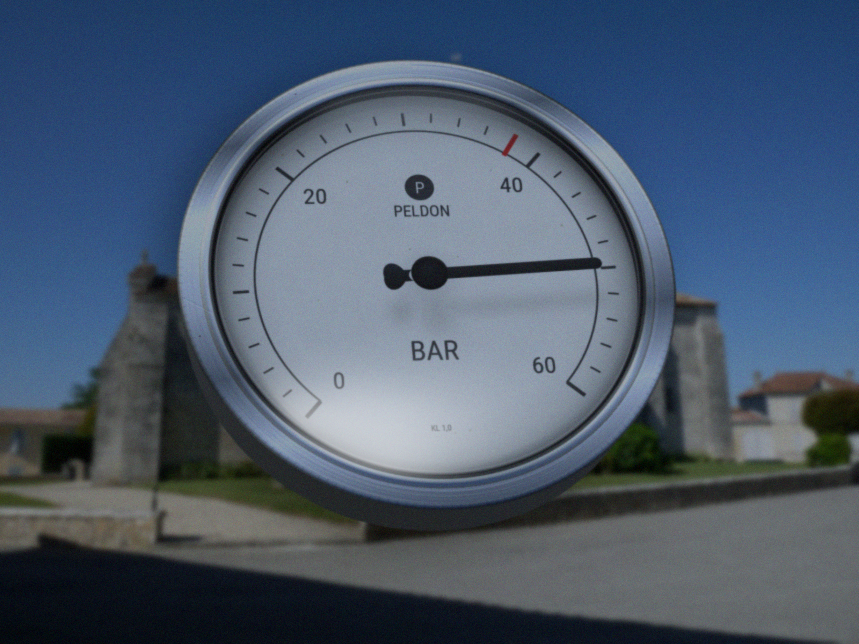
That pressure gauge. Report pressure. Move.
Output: 50 bar
